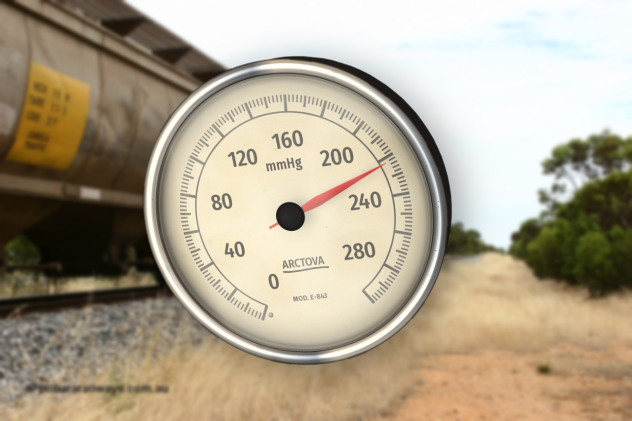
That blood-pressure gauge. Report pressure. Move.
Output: 222 mmHg
